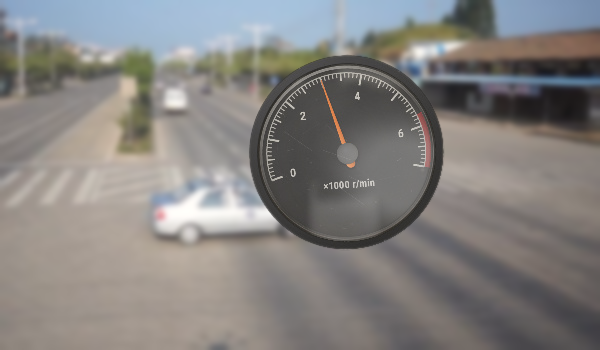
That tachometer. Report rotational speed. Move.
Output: 3000 rpm
